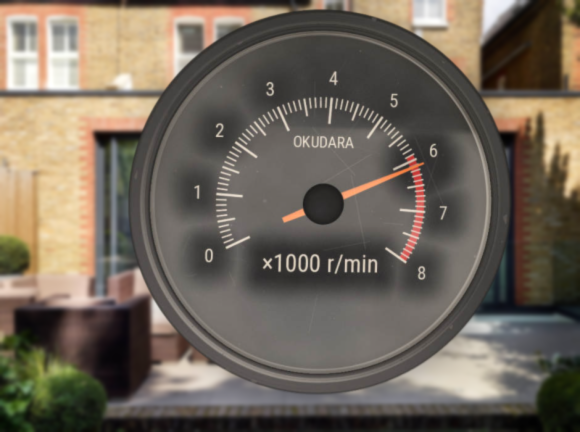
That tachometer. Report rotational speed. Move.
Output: 6100 rpm
